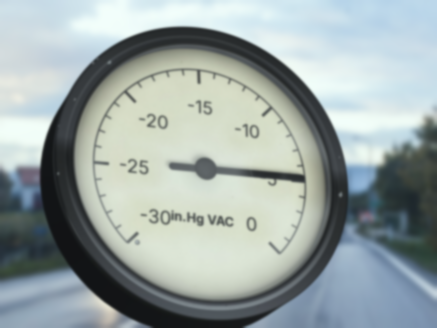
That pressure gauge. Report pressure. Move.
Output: -5 inHg
